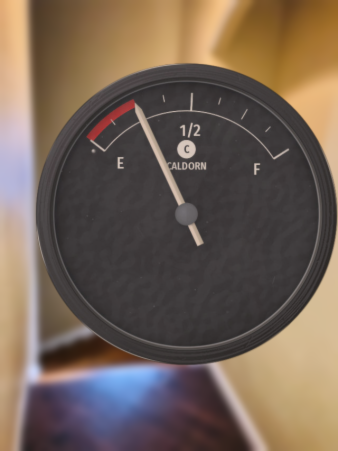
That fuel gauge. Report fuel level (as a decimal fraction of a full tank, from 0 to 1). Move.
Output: 0.25
